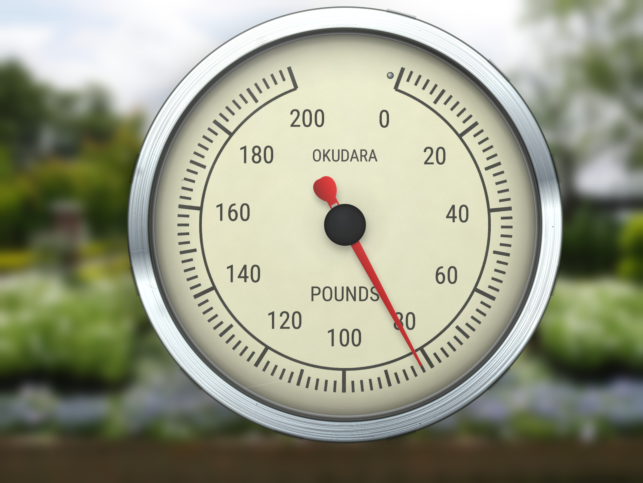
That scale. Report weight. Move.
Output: 82 lb
